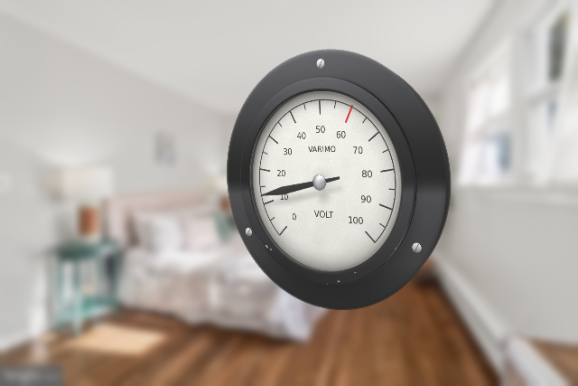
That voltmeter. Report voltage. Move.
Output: 12.5 V
